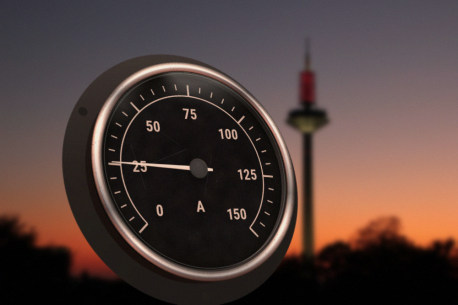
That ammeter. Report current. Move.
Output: 25 A
